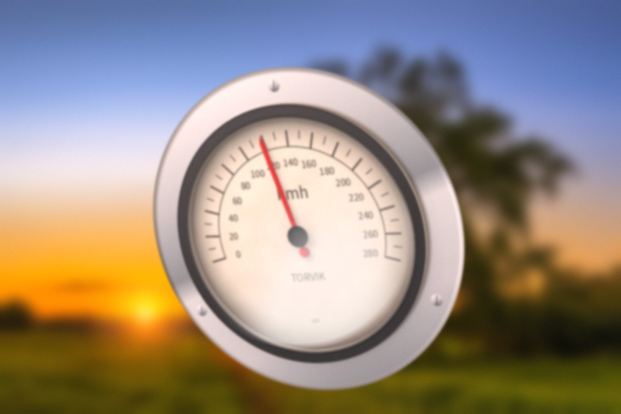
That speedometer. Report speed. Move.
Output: 120 km/h
